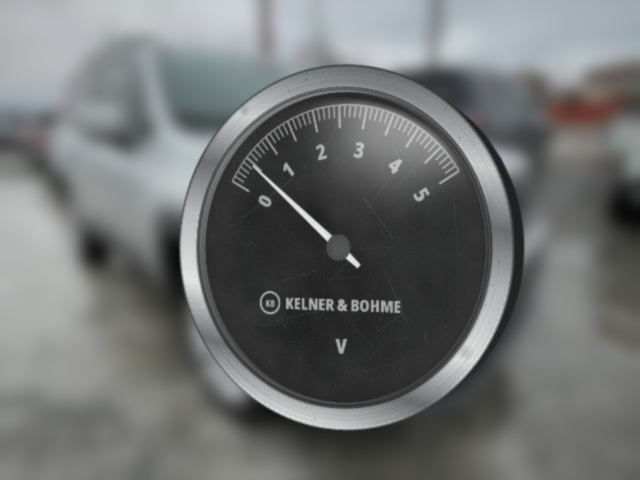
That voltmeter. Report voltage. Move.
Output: 0.5 V
